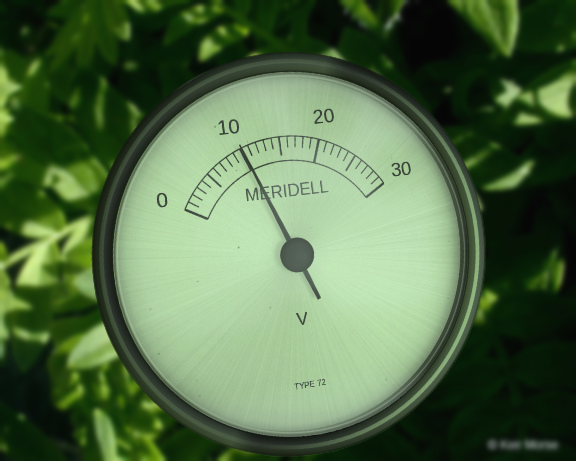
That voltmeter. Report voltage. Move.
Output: 10 V
